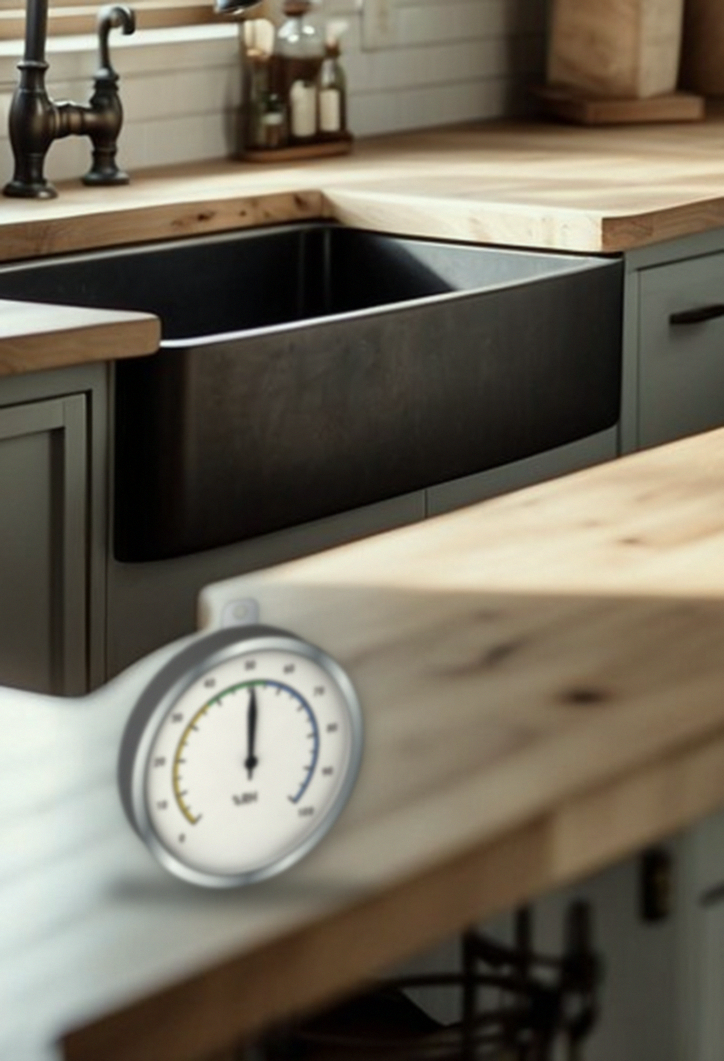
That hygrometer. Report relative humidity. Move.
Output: 50 %
